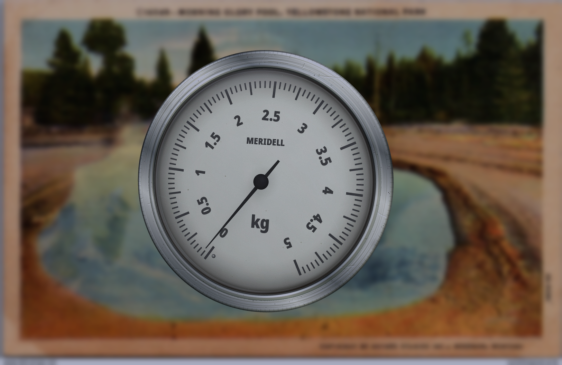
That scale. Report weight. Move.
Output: 0.05 kg
